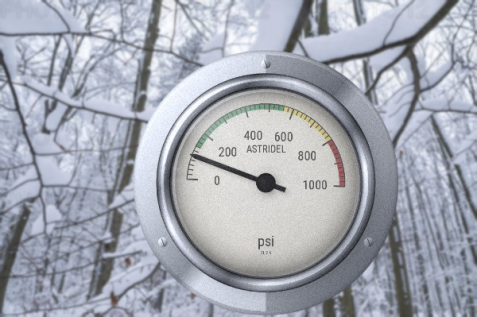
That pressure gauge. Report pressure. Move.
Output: 100 psi
